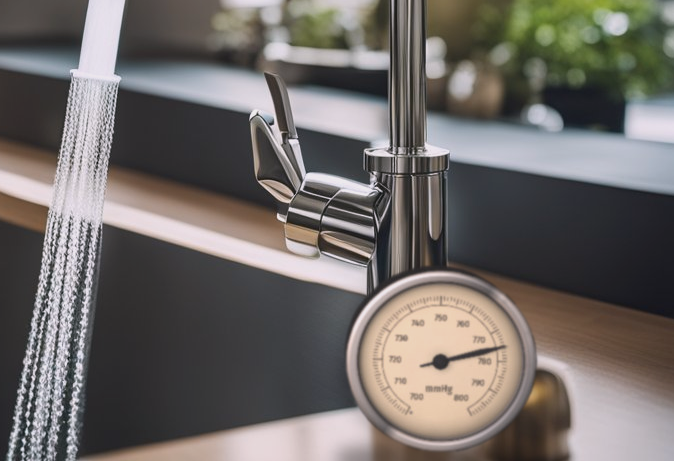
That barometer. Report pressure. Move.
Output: 775 mmHg
